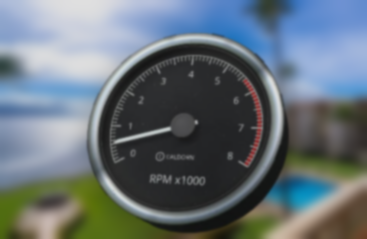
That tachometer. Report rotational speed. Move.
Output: 500 rpm
